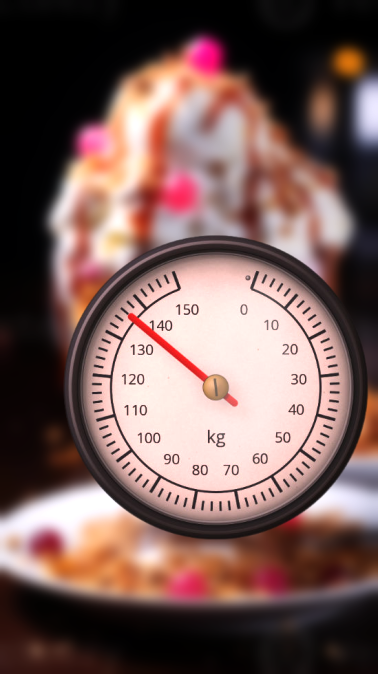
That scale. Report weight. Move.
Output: 136 kg
